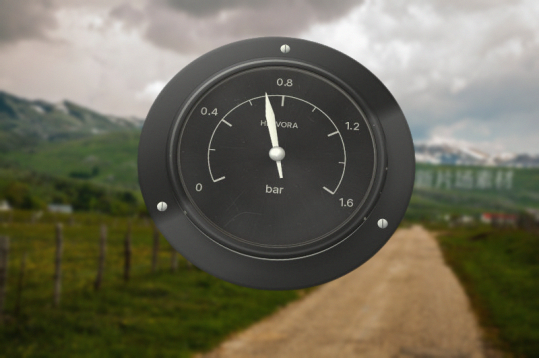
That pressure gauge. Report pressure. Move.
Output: 0.7 bar
